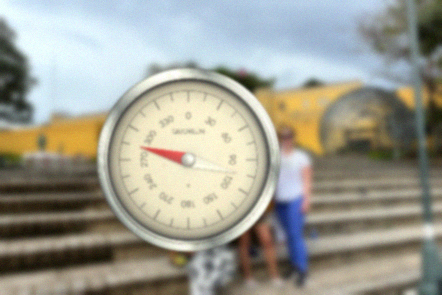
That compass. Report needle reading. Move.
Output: 285 °
